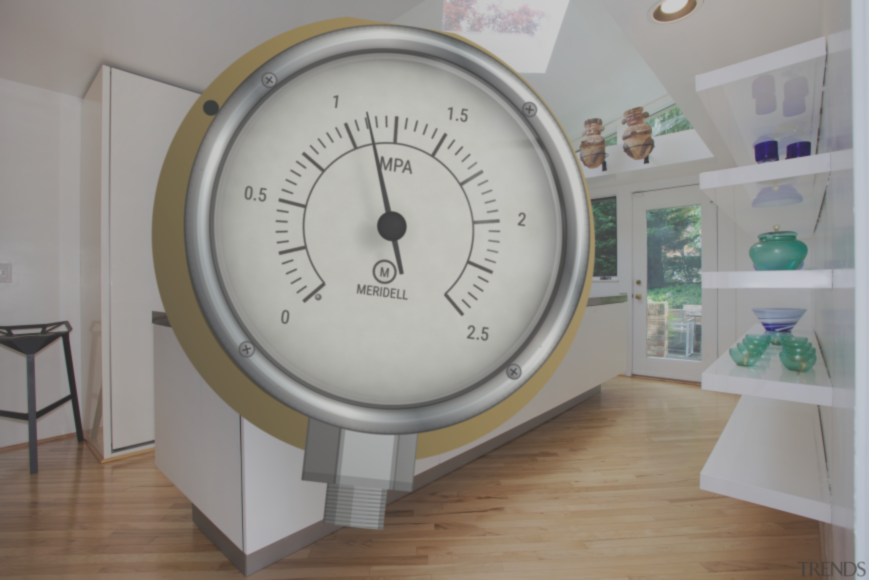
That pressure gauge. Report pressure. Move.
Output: 1.1 MPa
